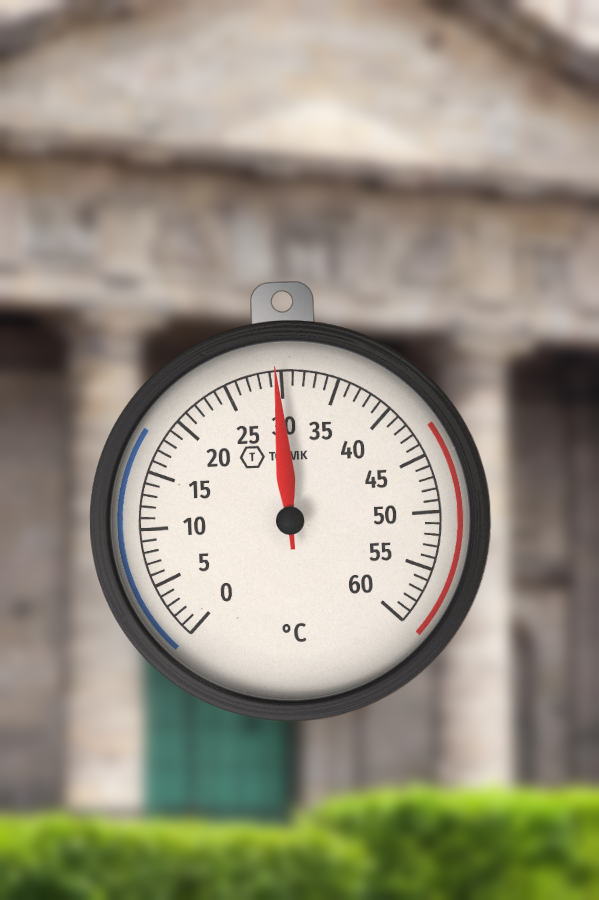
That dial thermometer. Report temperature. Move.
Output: 29.5 °C
